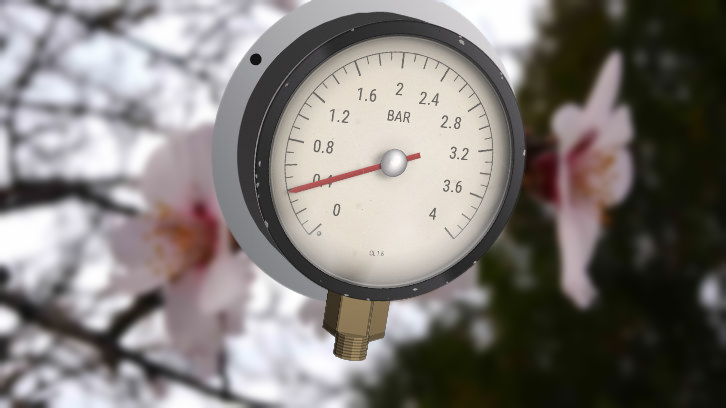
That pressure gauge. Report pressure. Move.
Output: 0.4 bar
